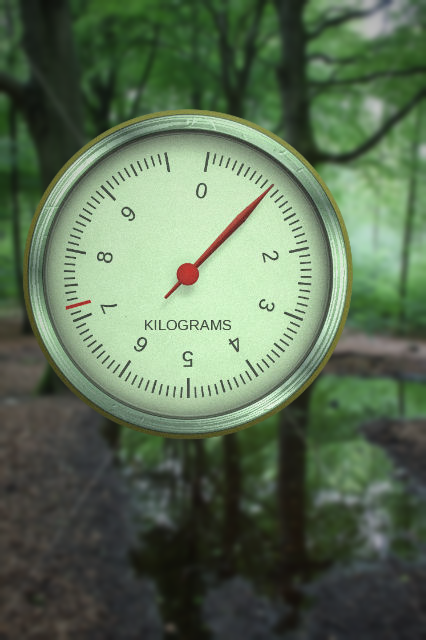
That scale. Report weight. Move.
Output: 1 kg
